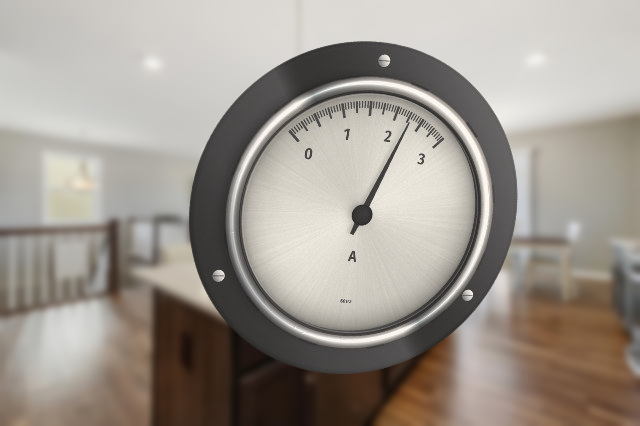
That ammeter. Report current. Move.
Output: 2.25 A
